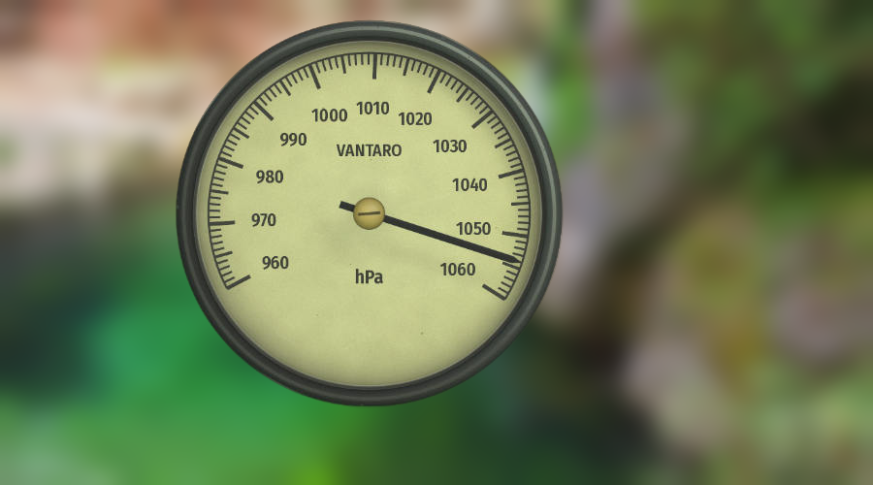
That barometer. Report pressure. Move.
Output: 1054 hPa
